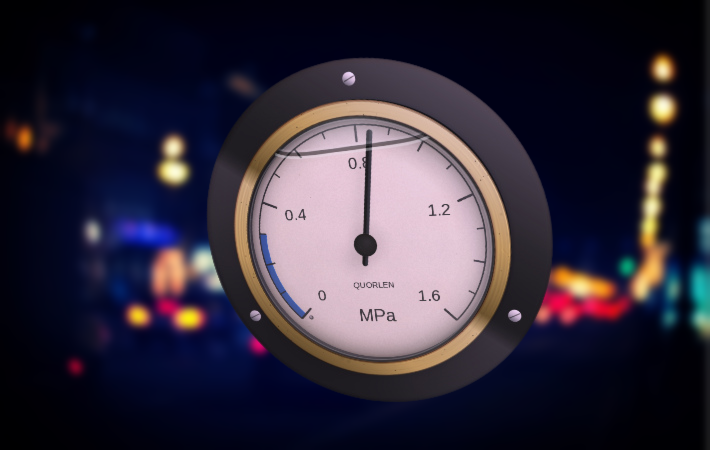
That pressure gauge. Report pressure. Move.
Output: 0.85 MPa
